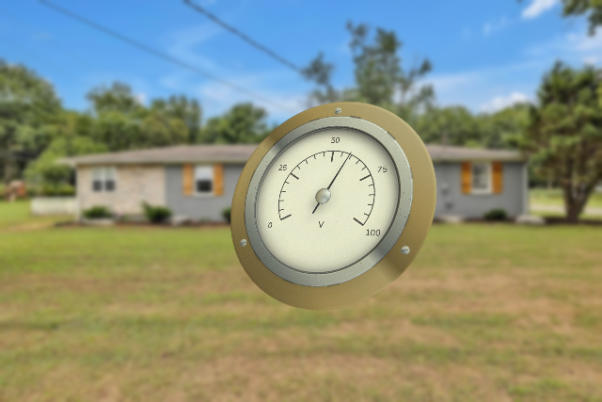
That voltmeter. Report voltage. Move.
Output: 60 V
